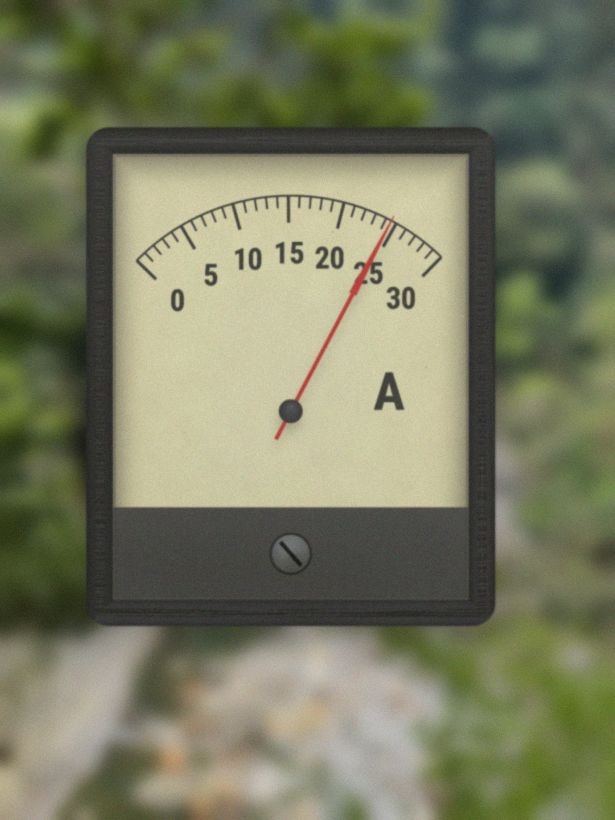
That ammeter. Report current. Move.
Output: 24.5 A
